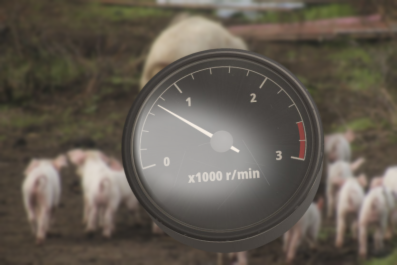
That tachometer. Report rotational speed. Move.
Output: 700 rpm
